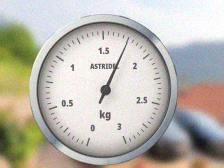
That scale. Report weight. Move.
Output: 1.75 kg
